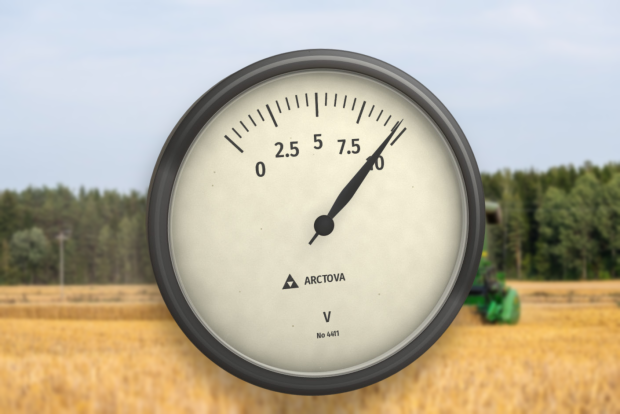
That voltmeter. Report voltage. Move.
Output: 9.5 V
